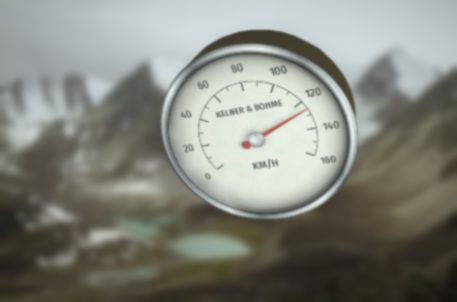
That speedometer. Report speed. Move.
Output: 125 km/h
